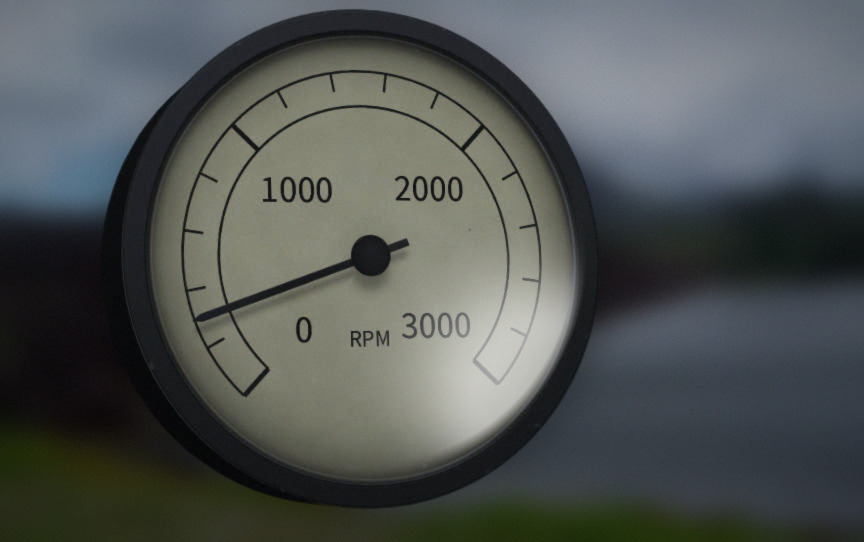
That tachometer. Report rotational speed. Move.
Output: 300 rpm
